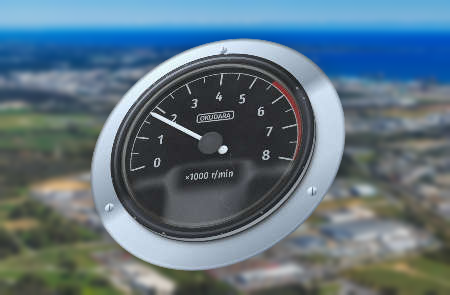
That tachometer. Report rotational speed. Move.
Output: 1750 rpm
